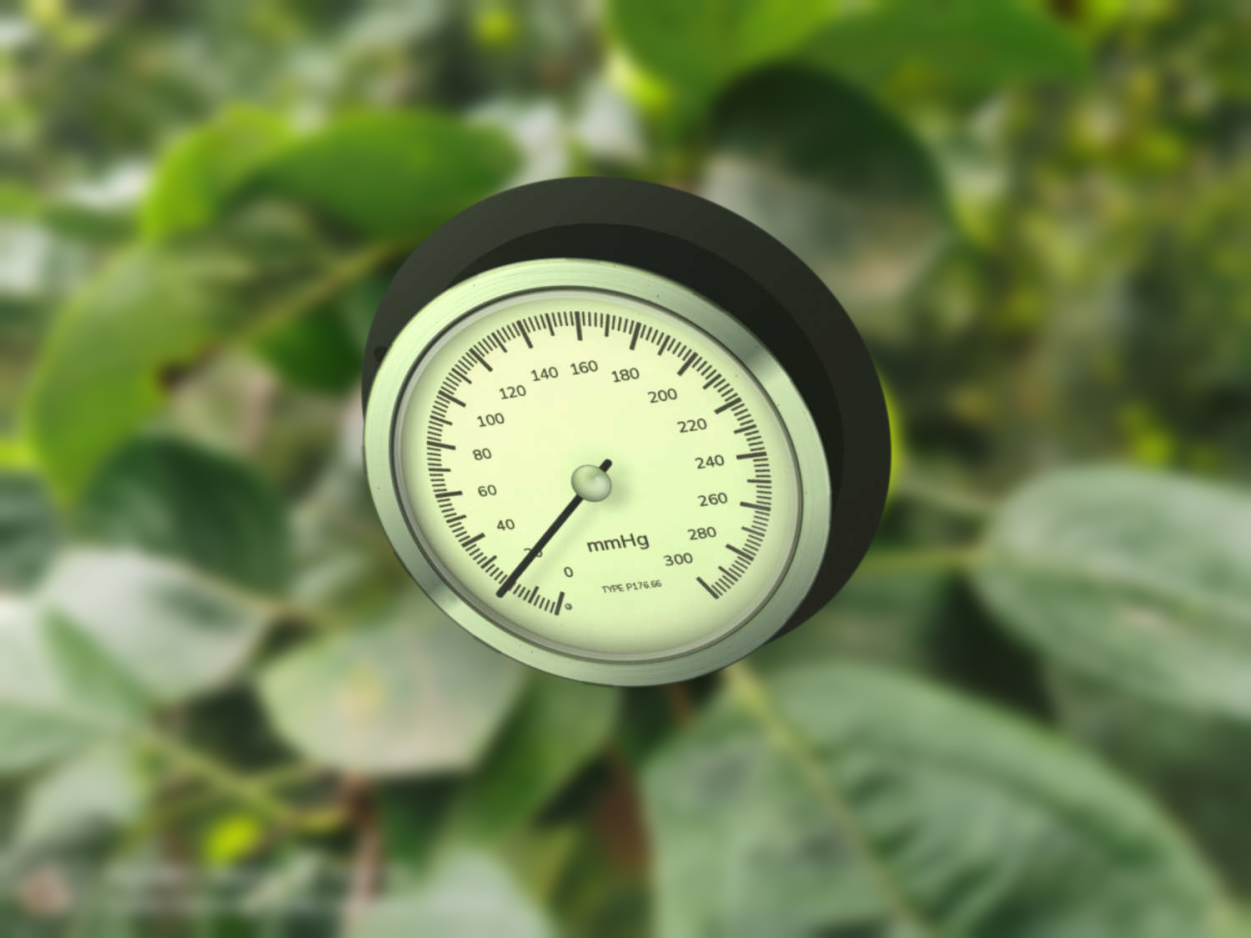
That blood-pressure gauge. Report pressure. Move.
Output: 20 mmHg
